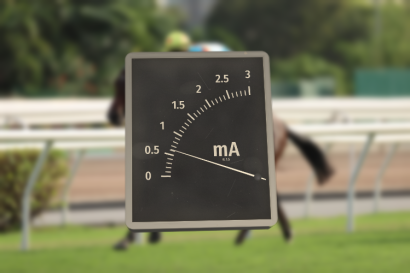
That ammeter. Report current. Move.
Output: 0.6 mA
